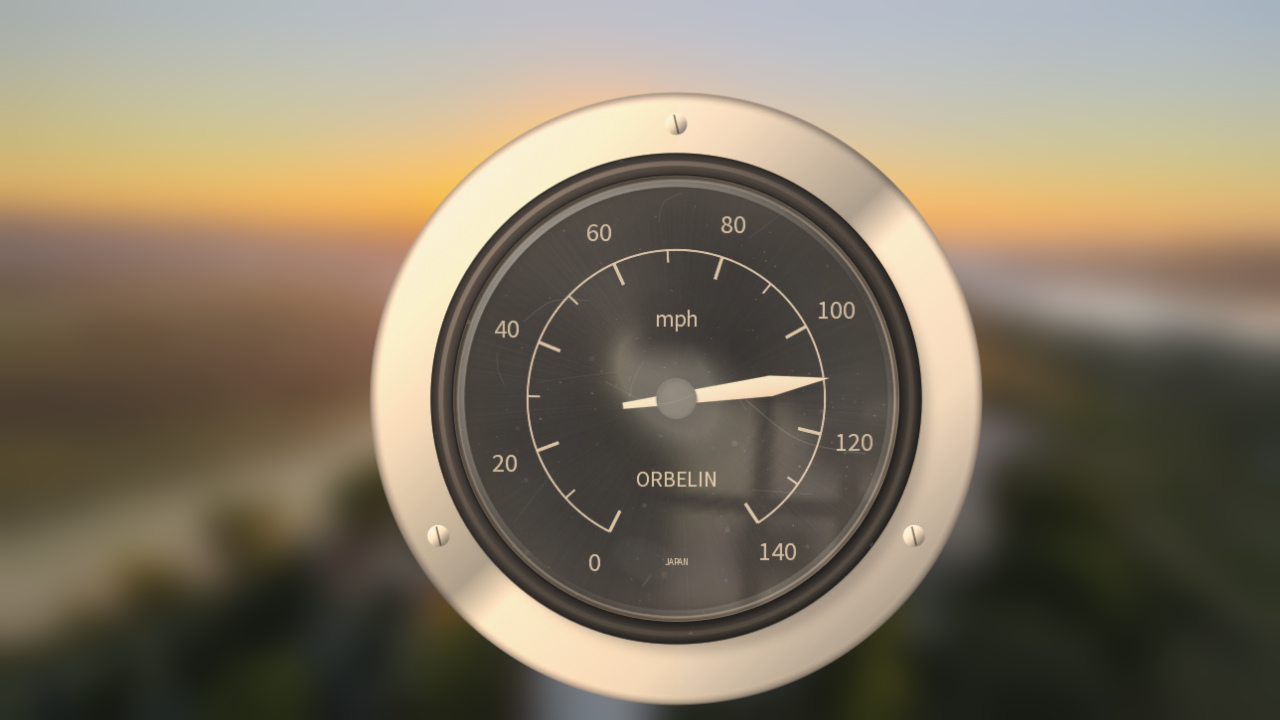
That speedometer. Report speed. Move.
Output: 110 mph
